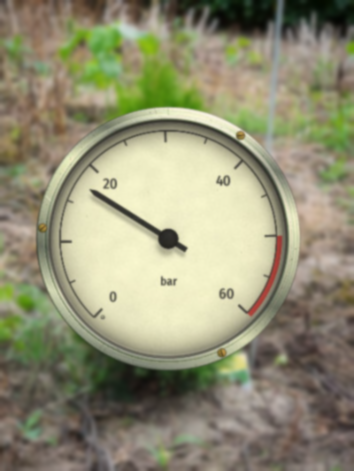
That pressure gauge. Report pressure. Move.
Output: 17.5 bar
